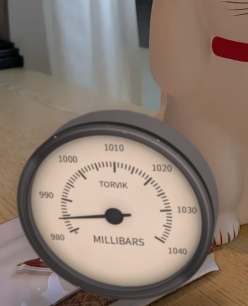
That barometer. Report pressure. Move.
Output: 985 mbar
